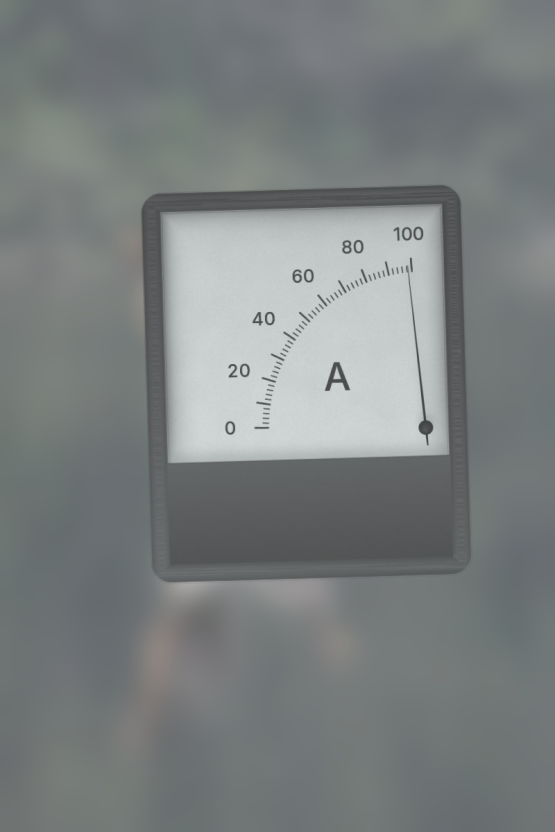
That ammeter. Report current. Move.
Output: 98 A
